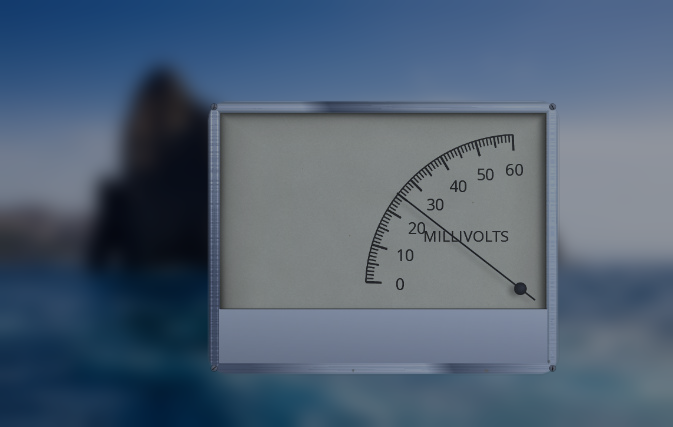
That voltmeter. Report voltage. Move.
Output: 25 mV
